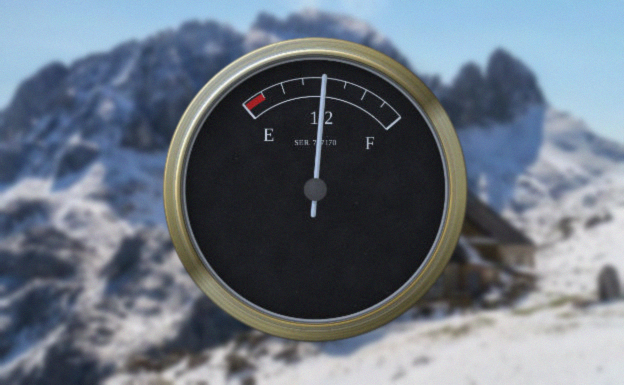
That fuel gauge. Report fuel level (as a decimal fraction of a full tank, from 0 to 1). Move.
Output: 0.5
